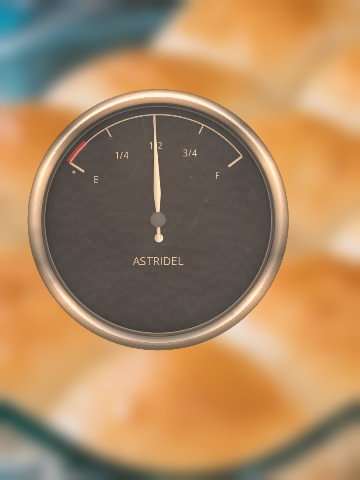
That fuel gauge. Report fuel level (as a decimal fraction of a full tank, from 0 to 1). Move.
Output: 0.5
